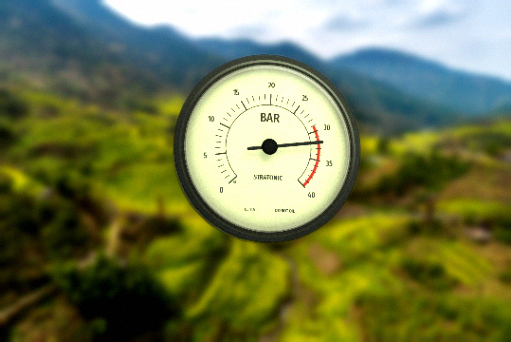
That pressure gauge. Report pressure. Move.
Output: 32 bar
